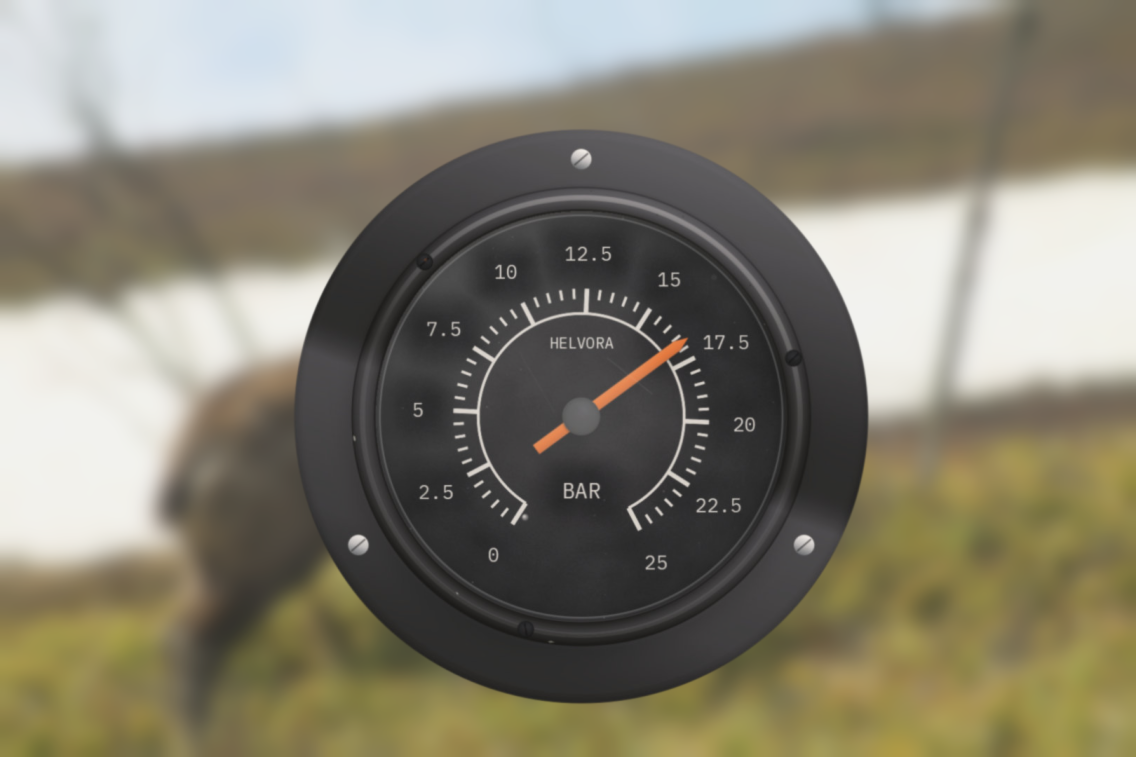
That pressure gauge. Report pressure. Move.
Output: 16.75 bar
